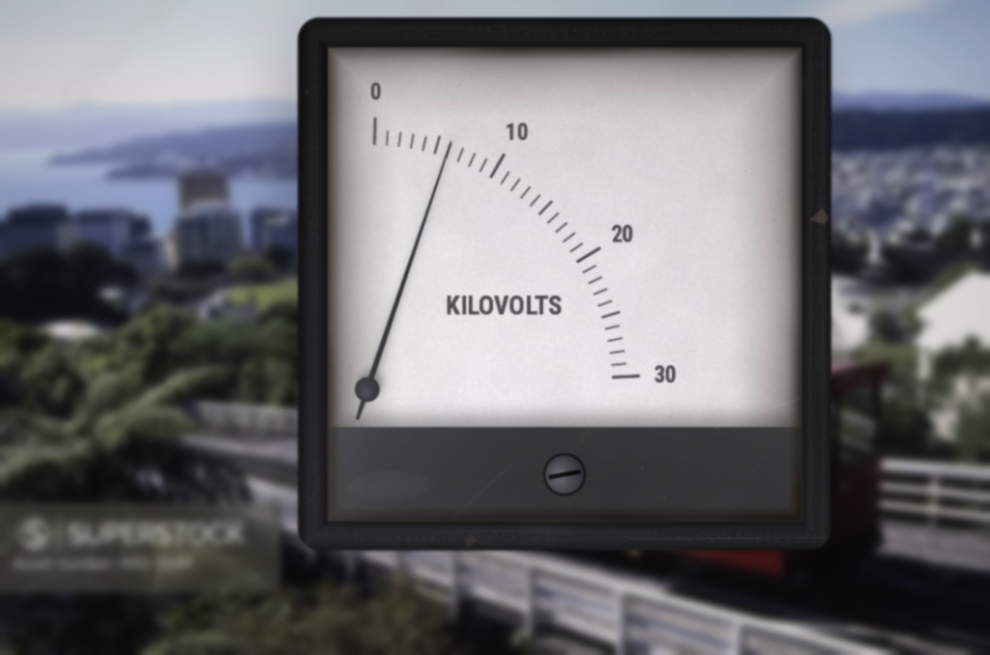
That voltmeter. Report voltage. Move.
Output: 6 kV
